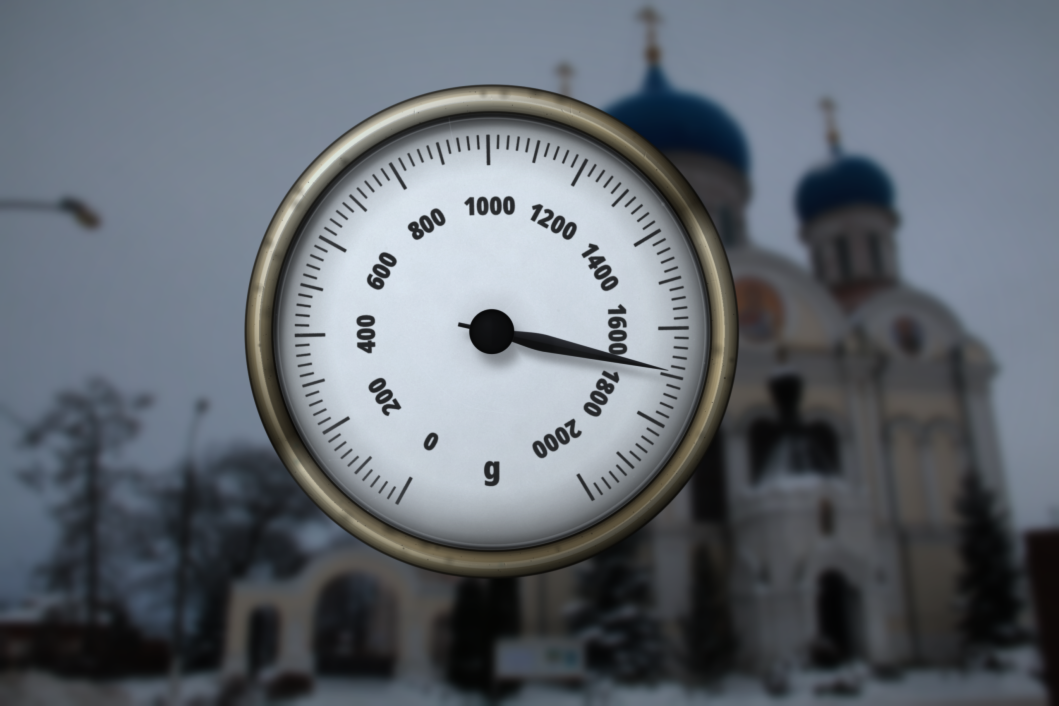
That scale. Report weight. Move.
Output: 1690 g
